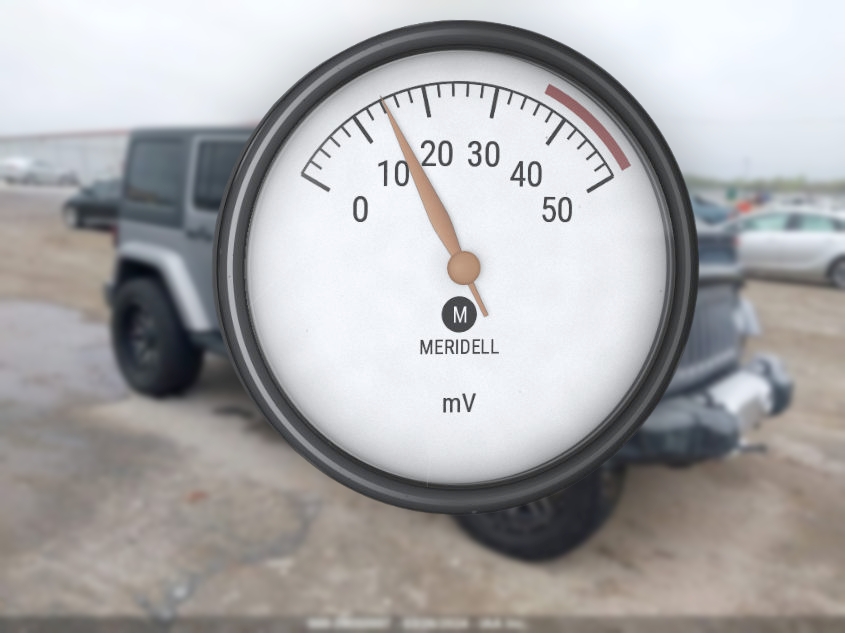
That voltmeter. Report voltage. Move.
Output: 14 mV
